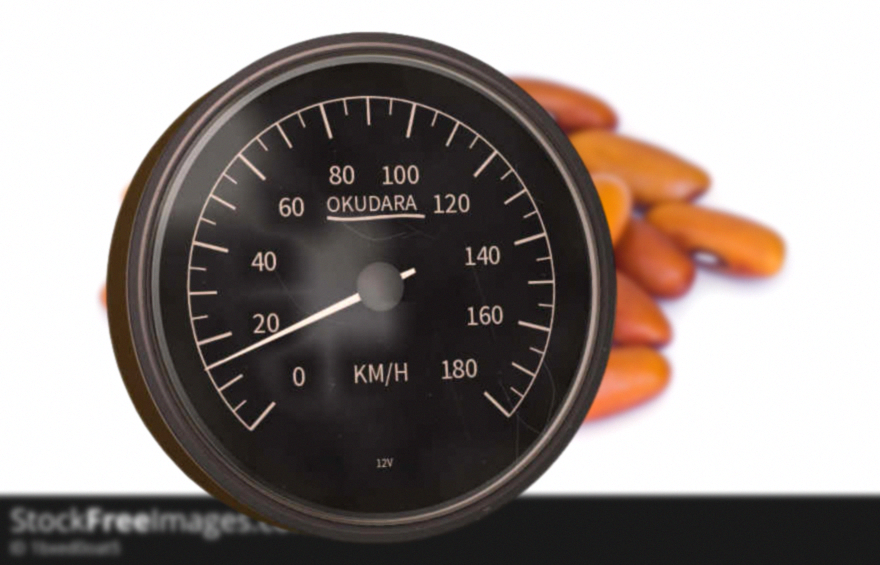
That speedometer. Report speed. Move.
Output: 15 km/h
